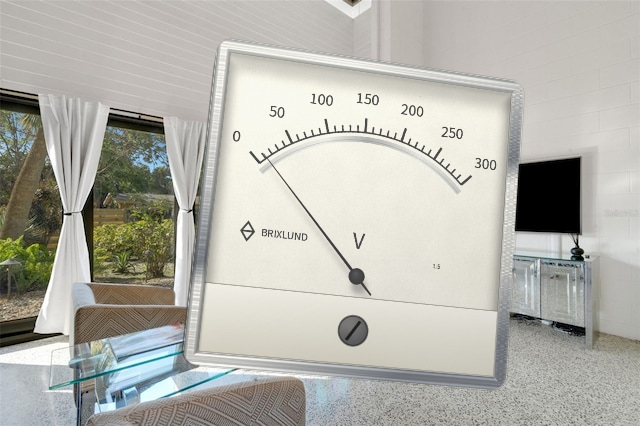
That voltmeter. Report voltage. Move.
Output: 10 V
